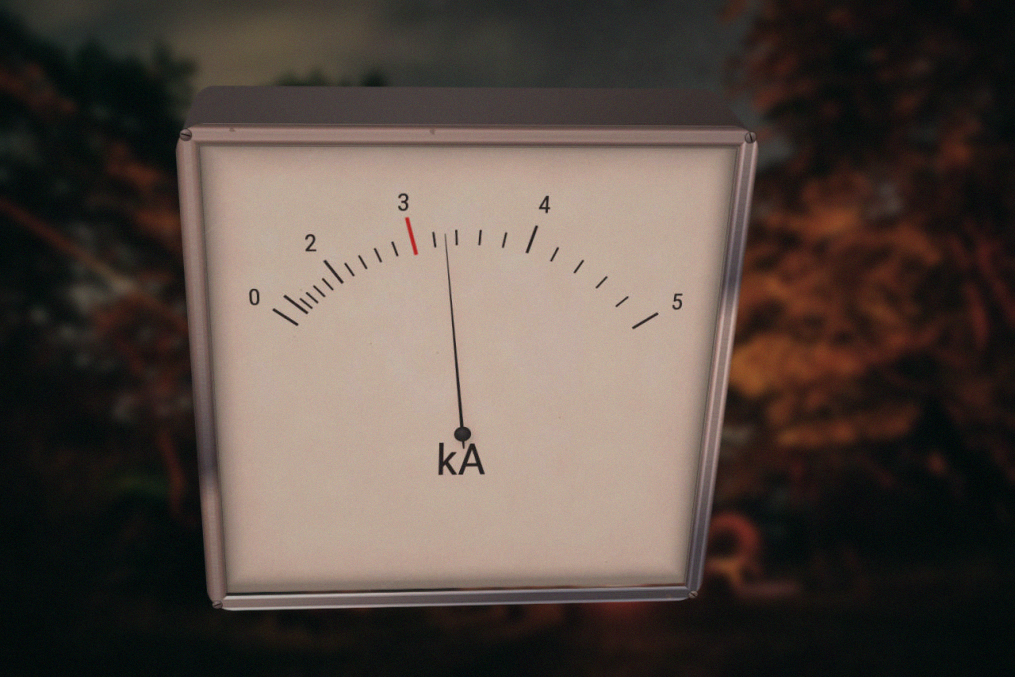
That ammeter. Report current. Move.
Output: 3.3 kA
